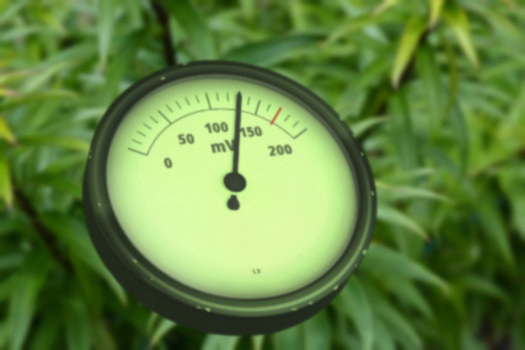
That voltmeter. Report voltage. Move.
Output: 130 mV
